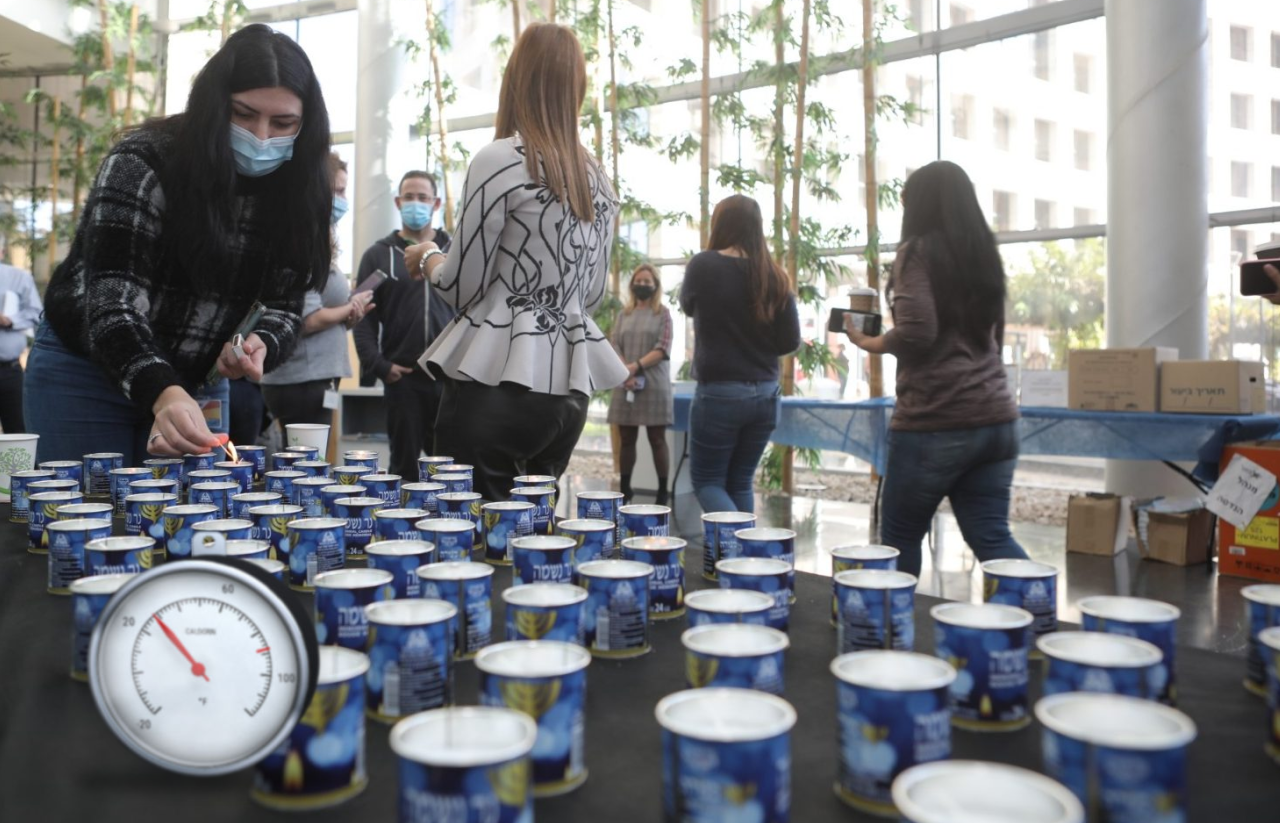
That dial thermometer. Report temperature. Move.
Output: 30 °F
